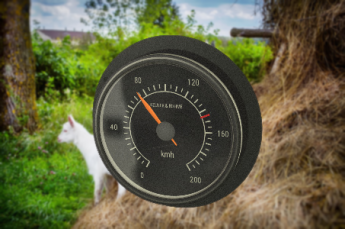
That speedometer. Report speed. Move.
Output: 75 km/h
